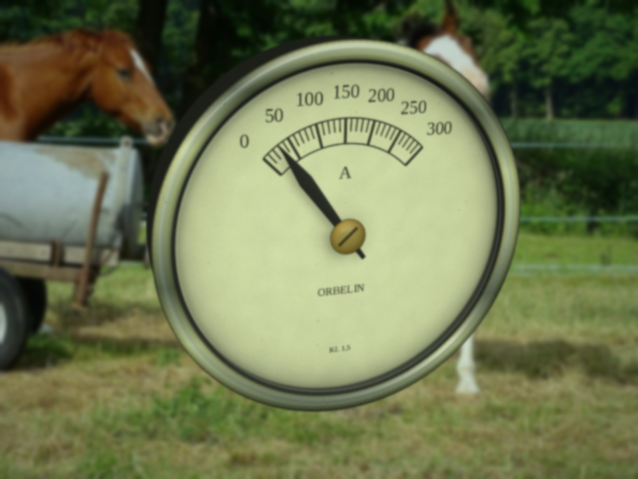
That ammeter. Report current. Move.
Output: 30 A
